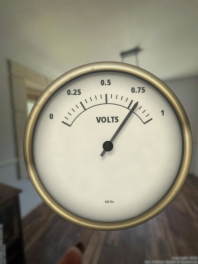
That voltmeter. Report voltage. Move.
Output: 0.8 V
